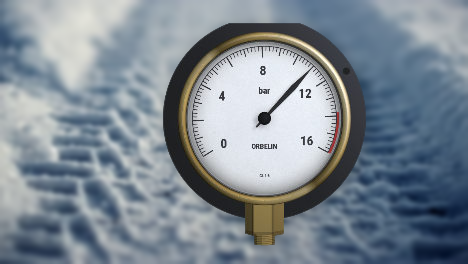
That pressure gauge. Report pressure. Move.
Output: 11 bar
